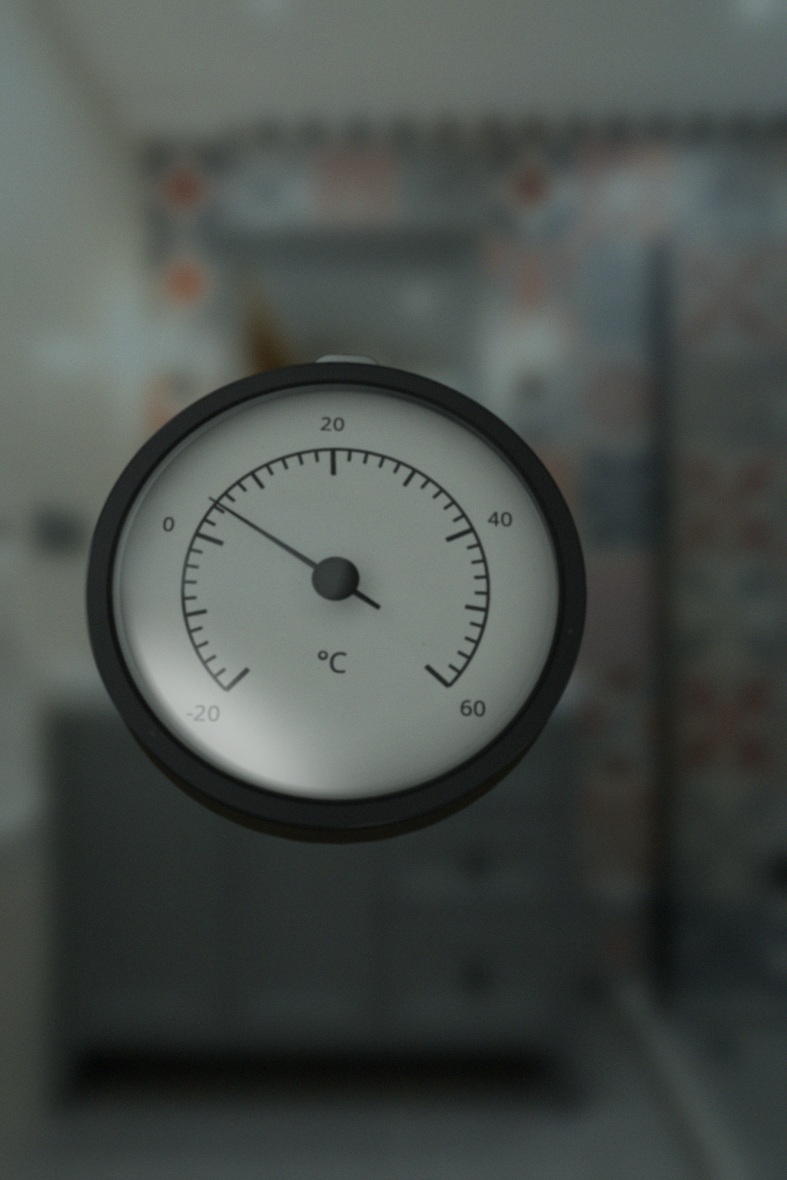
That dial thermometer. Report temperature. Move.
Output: 4 °C
